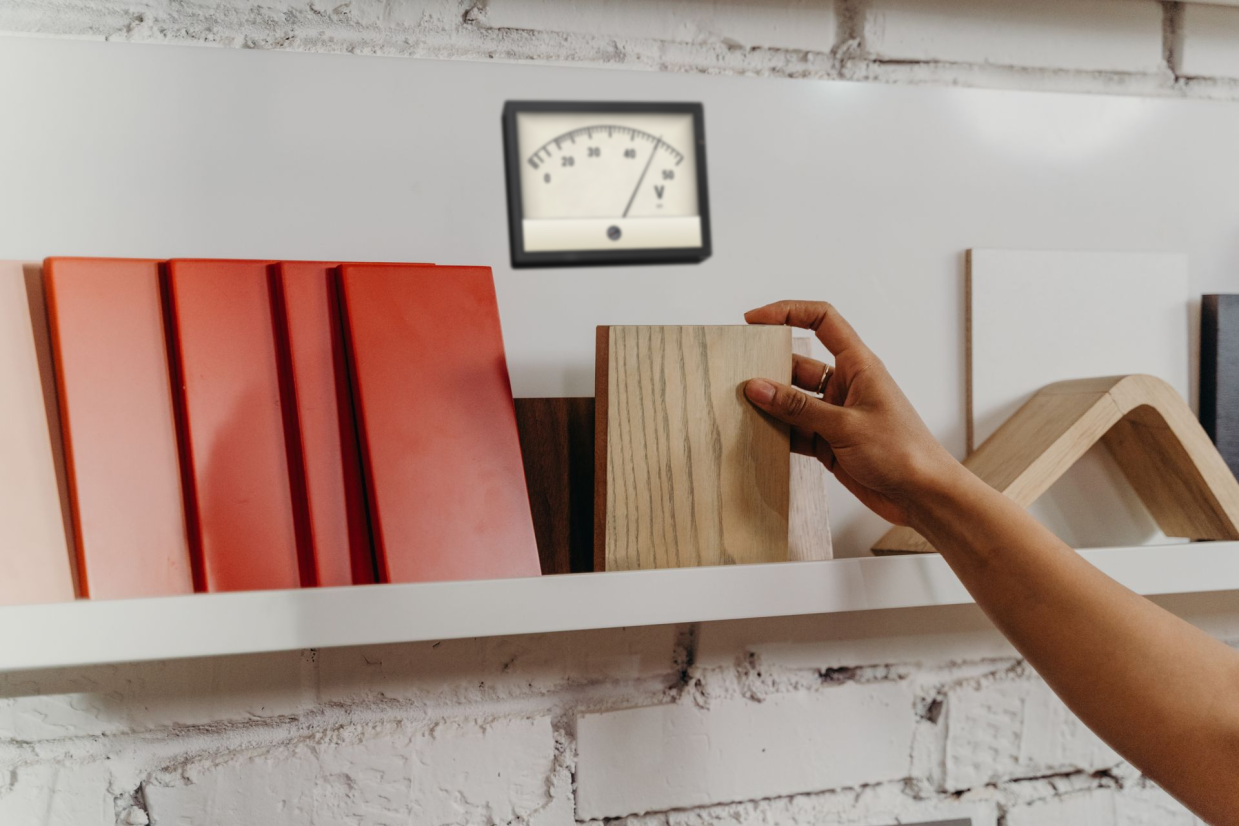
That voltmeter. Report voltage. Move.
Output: 45 V
